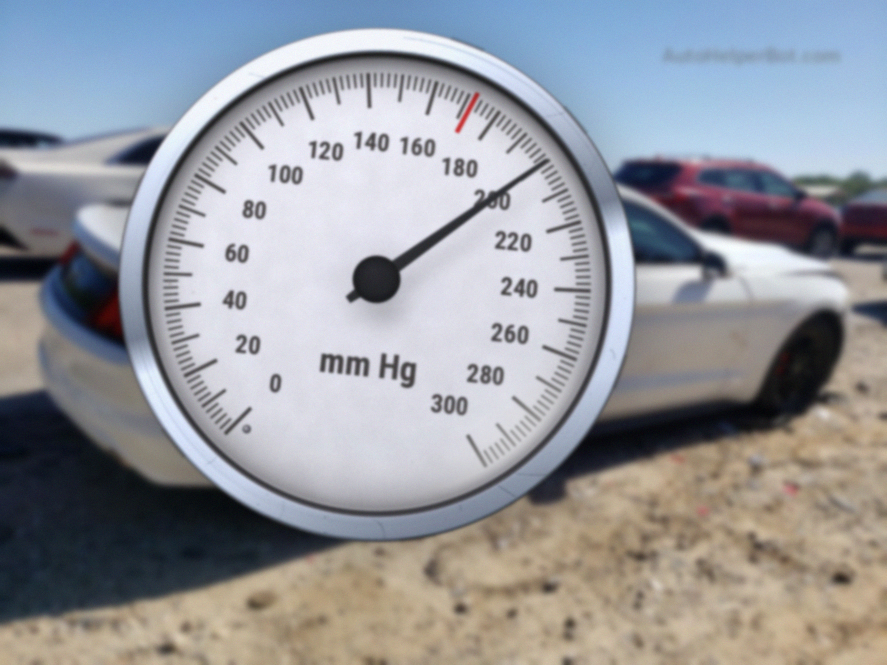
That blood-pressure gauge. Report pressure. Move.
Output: 200 mmHg
